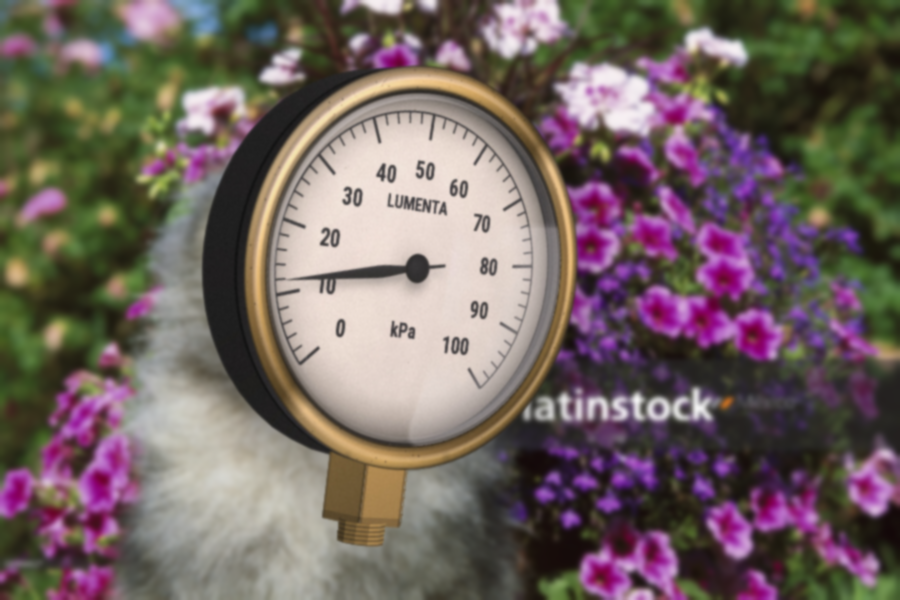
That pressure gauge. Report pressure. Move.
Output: 12 kPa
